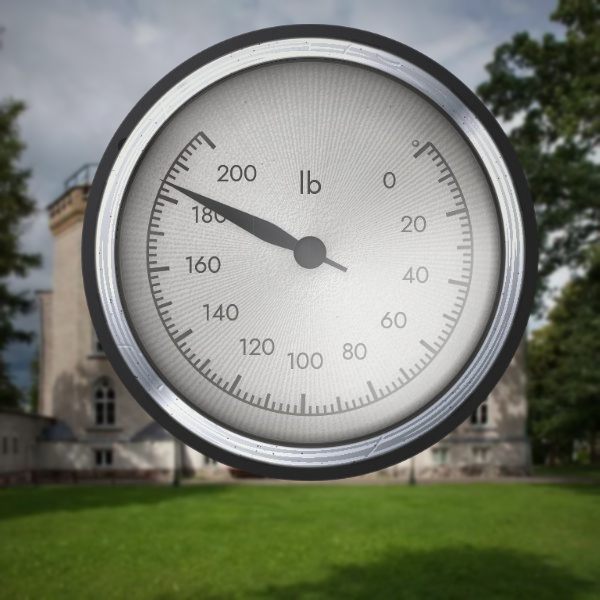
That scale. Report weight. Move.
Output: 184 lb
